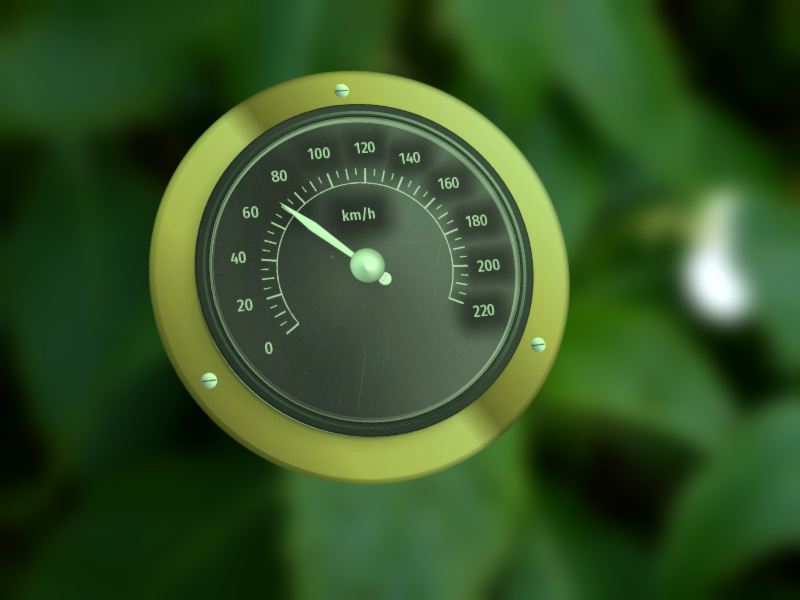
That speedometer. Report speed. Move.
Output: 70 km/h
